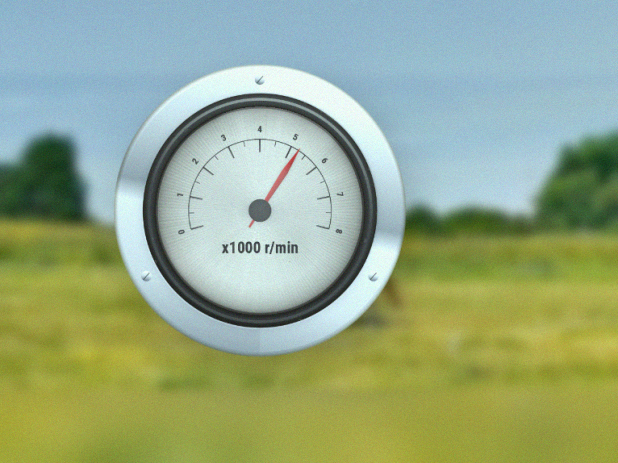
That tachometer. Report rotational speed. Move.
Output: 5250 rpm
